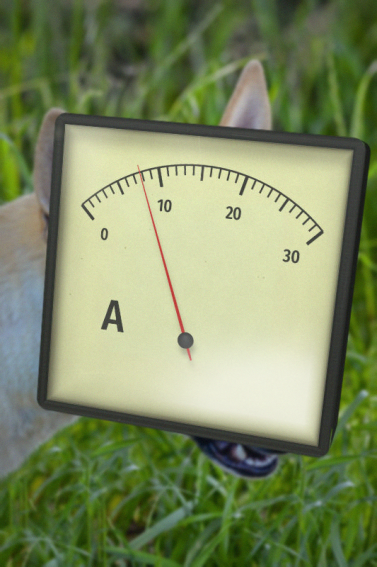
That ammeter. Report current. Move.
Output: 8 A
